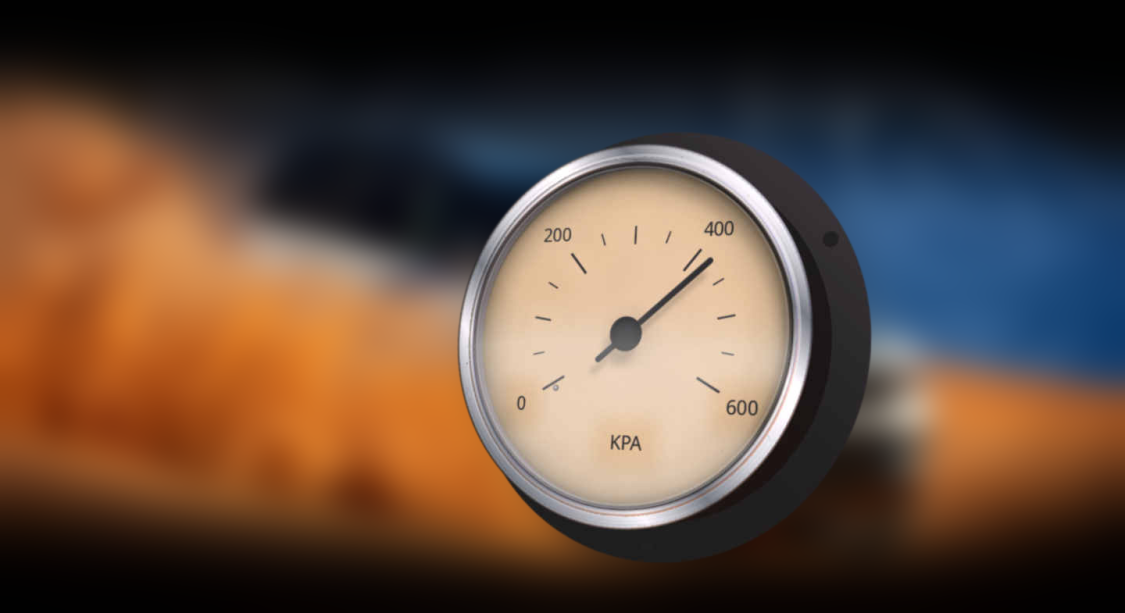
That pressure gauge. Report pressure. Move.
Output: 425 kPa
